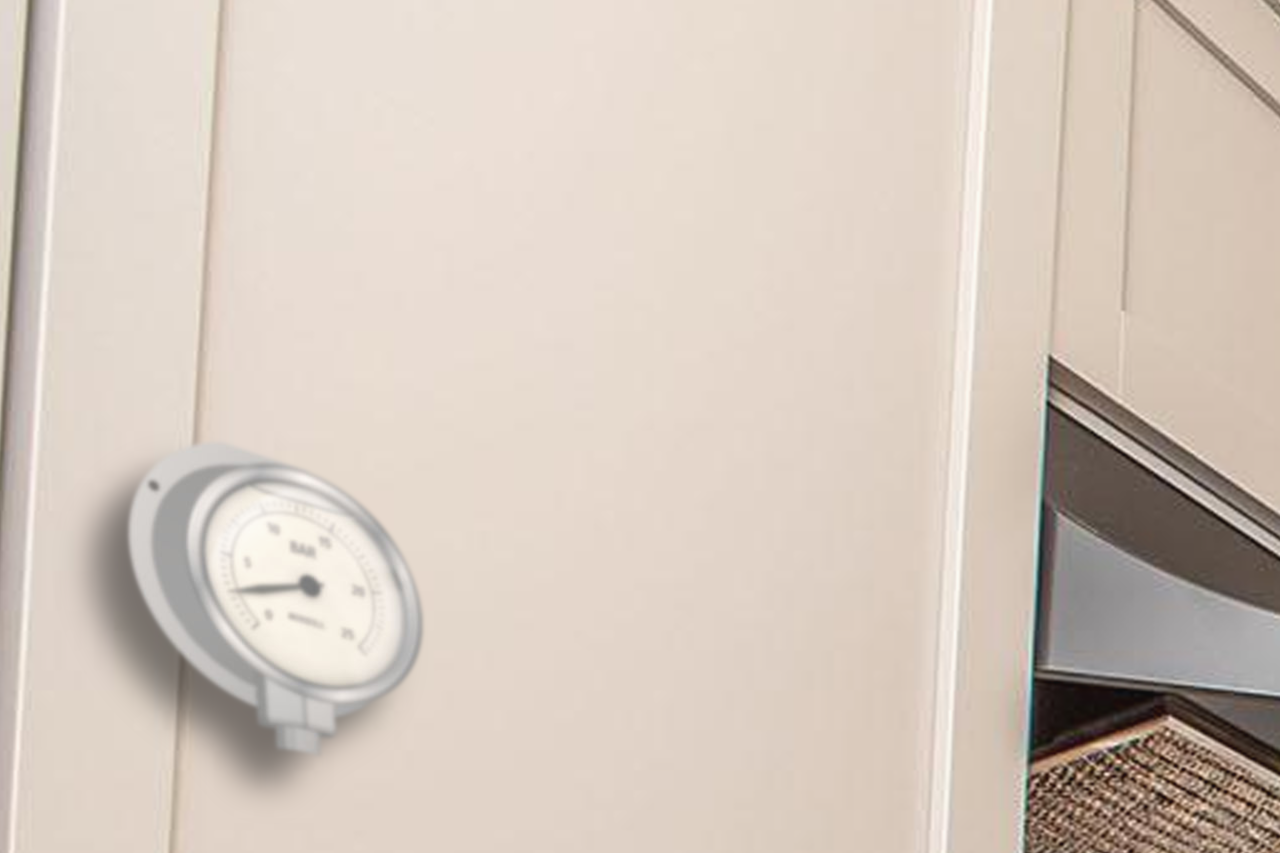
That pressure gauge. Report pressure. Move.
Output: 2.5 bar
